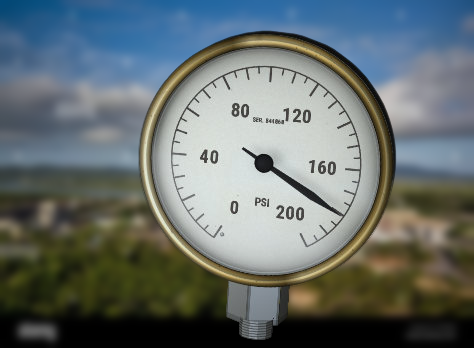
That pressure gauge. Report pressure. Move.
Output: 180 psi
